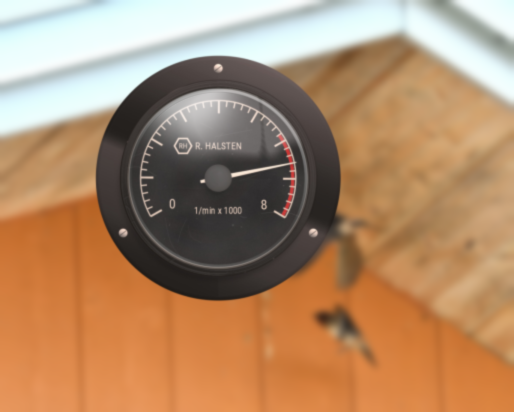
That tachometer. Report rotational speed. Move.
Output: 6600 rpm
